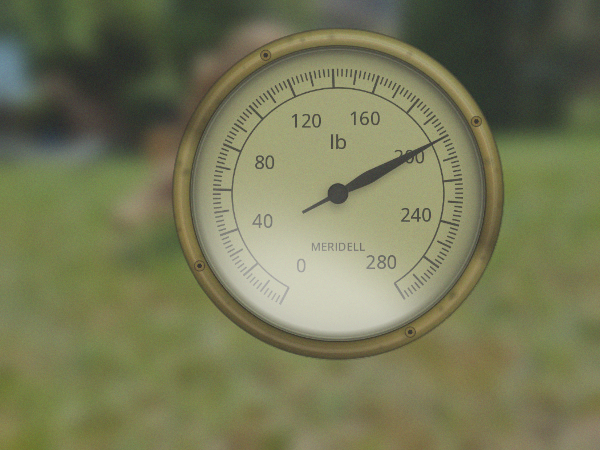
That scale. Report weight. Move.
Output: 200 lb
